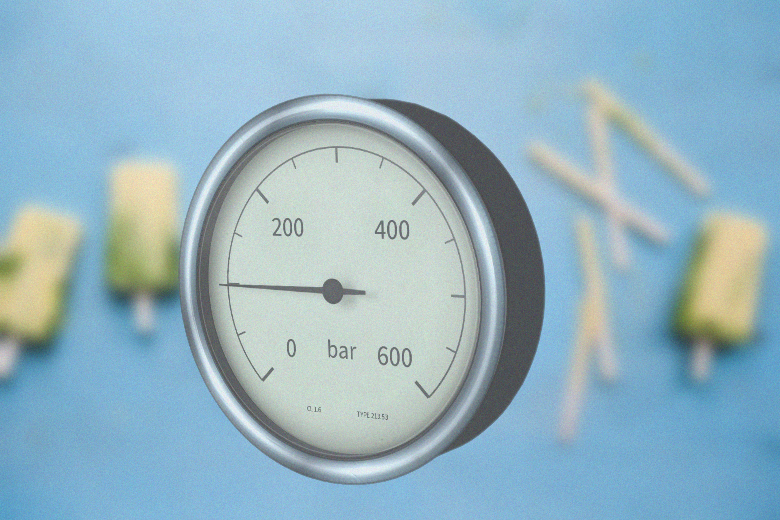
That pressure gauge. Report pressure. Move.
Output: 100 bar
